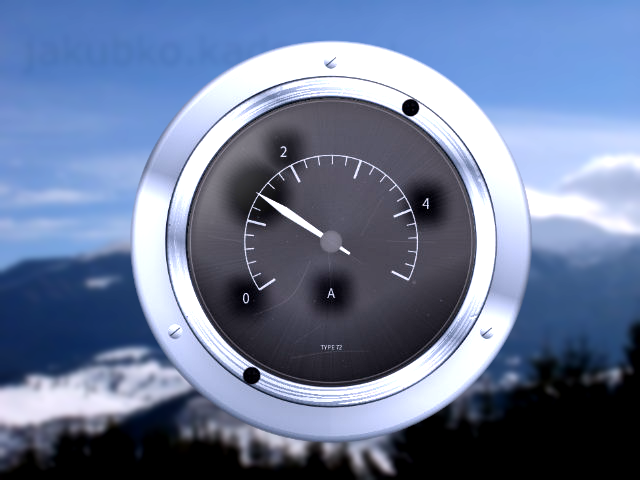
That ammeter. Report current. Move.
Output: 1.4 A
